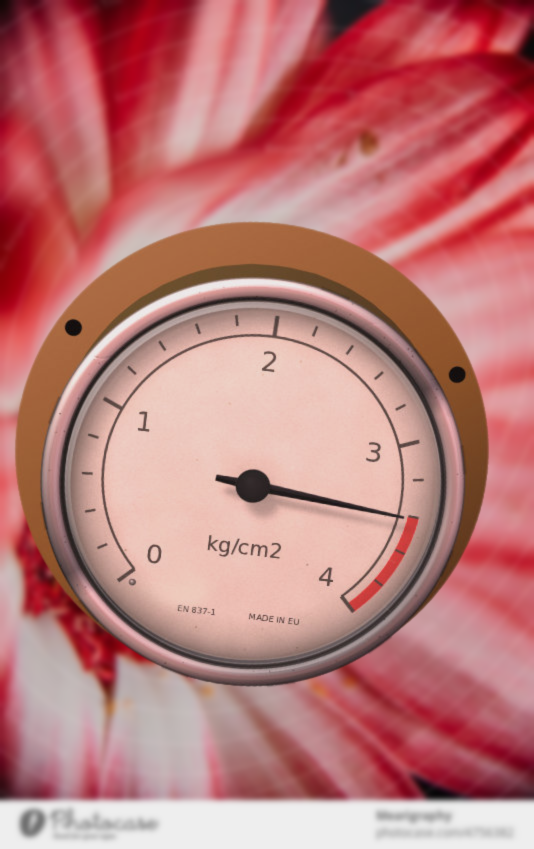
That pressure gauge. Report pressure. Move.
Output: 3.4 kg/cm²
